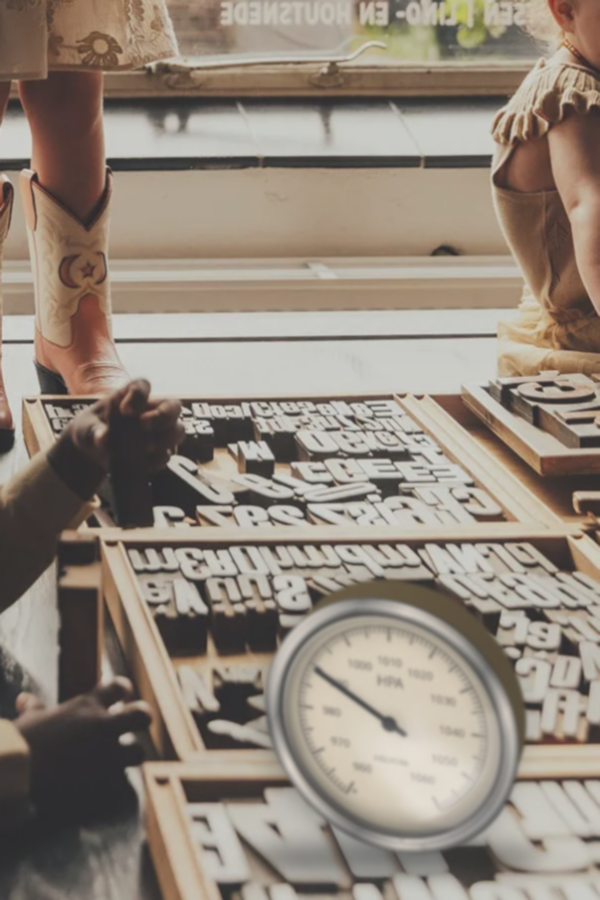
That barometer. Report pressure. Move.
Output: 990 hPa
